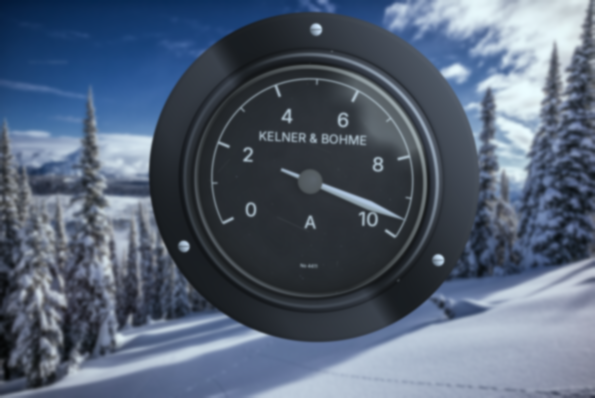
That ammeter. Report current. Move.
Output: 9.5 A
